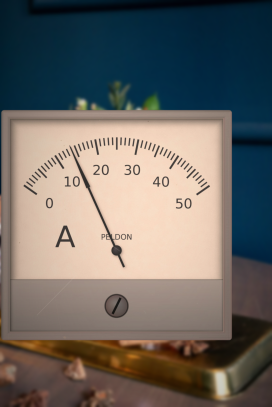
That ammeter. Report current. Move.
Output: 14 A
